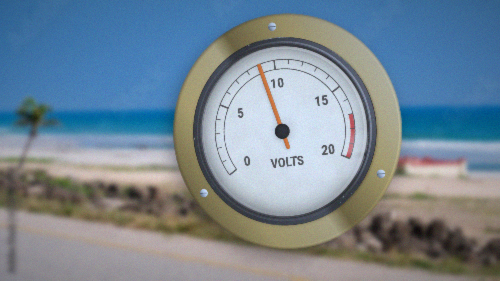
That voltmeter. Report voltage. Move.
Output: 9 V
